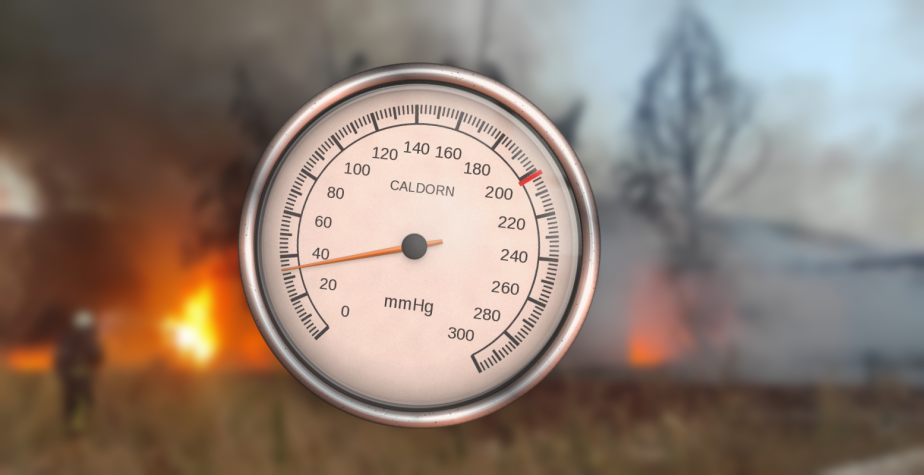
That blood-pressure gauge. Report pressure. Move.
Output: 34 mmHg
